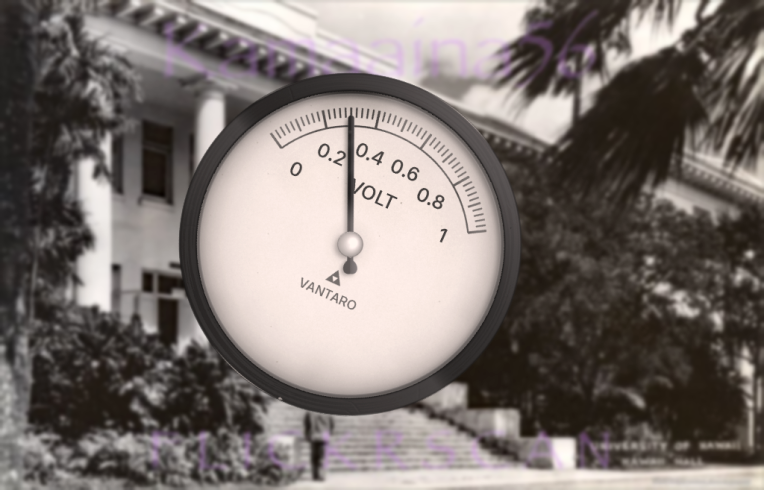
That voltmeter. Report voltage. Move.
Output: 0.3 V
